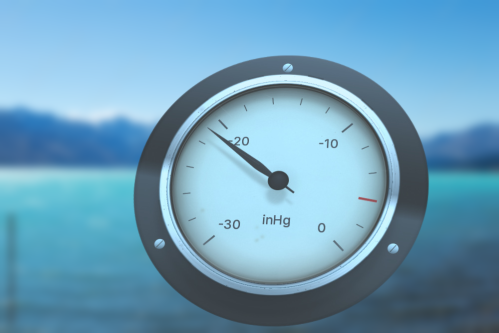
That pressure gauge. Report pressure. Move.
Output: -21 inHg
